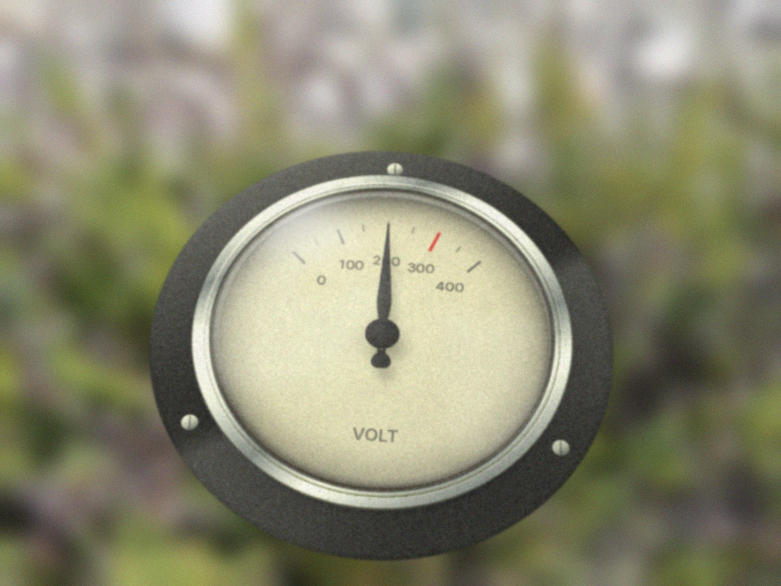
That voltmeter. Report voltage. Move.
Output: 200 V
